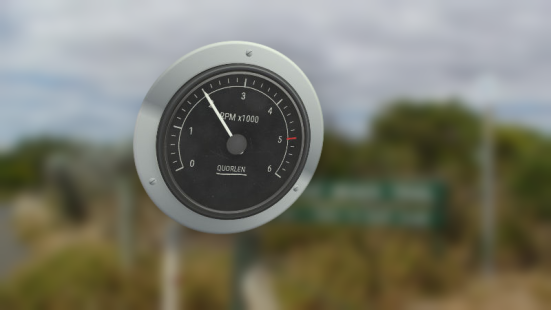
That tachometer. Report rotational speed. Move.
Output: 2000 rpm
